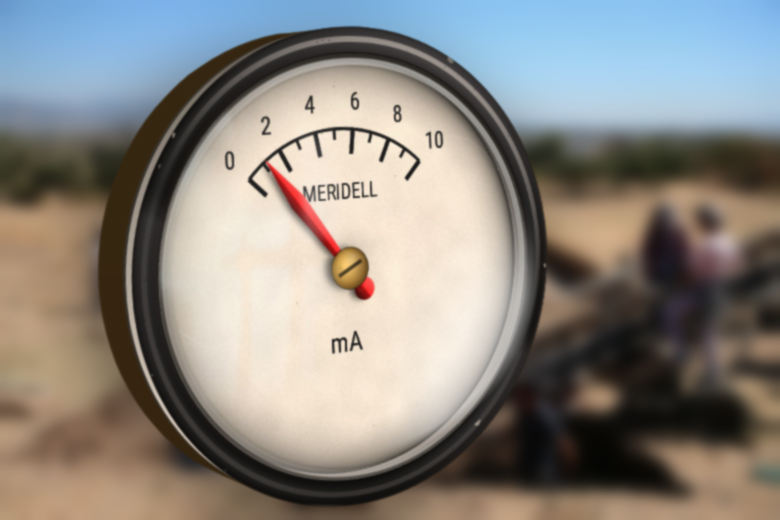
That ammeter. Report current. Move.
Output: 1 mA
